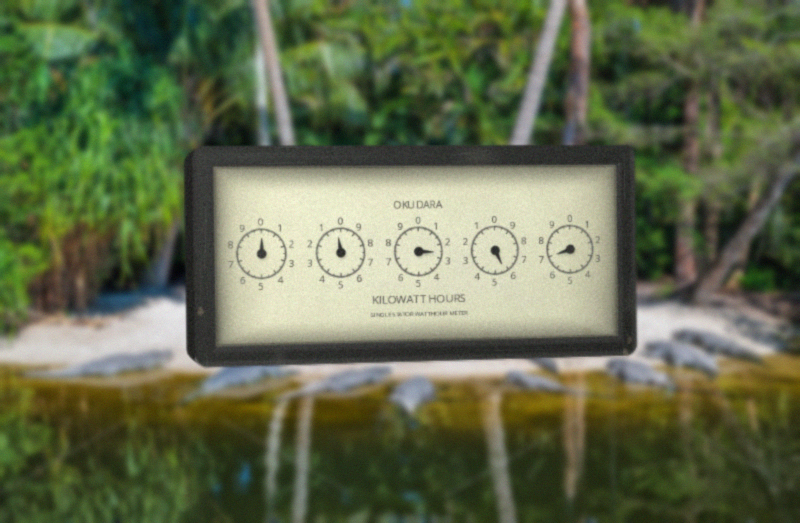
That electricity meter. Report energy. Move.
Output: 257 kWh
